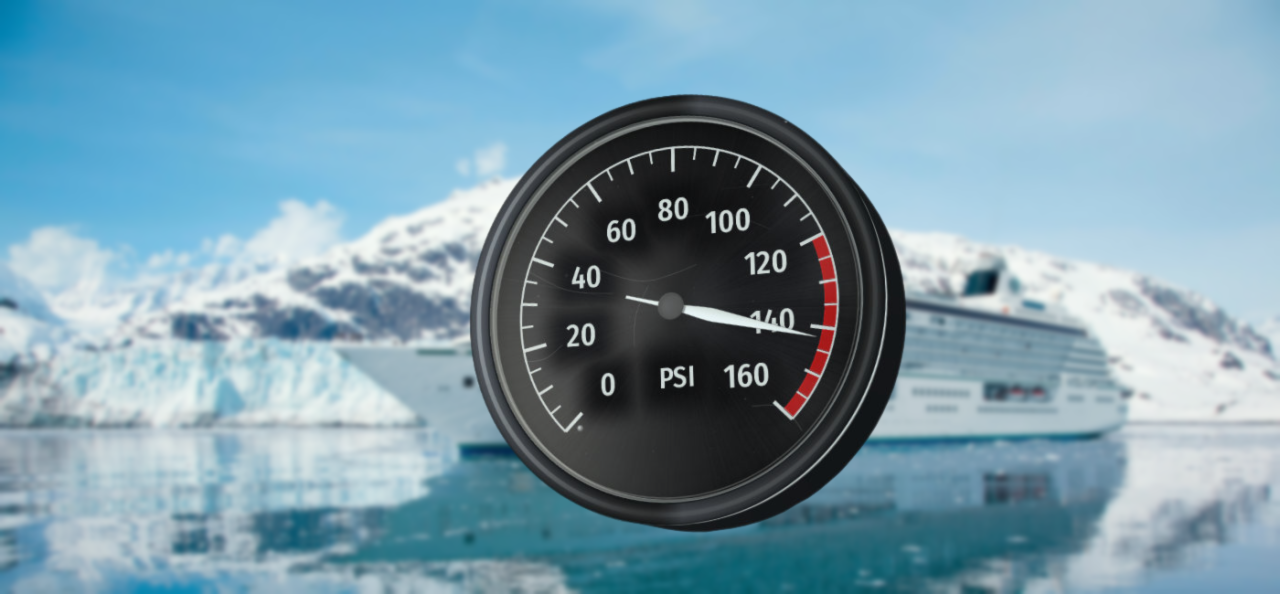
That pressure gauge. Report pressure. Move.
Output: 142.5 psi
